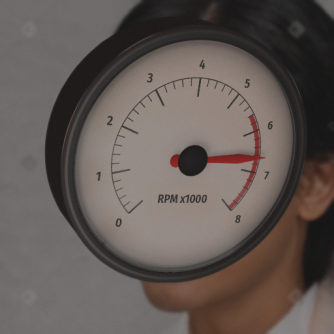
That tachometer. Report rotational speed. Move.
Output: 6600 rpm
